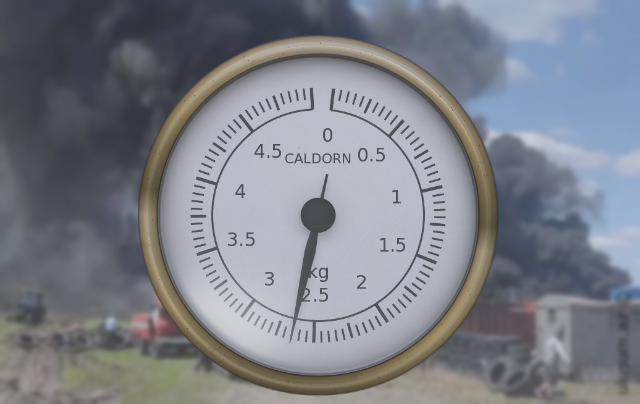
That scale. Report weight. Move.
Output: 2.65 kg
